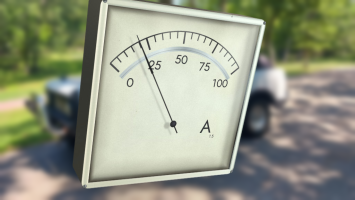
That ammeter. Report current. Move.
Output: 20 A
